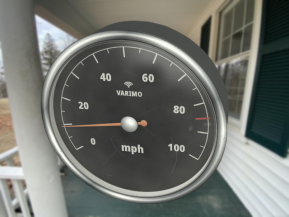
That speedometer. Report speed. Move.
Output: 10 mph
